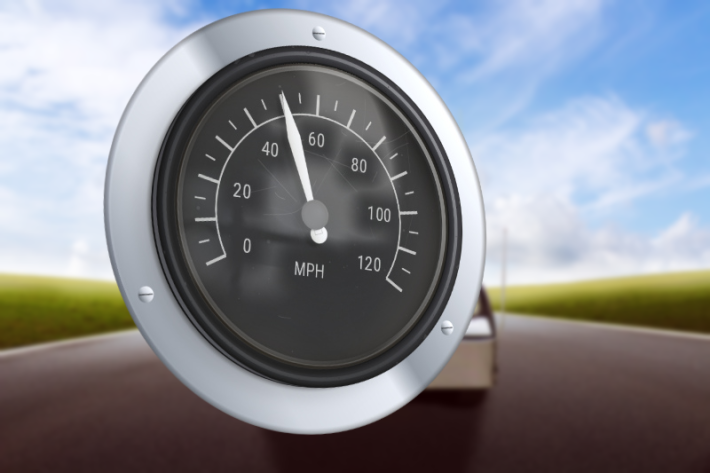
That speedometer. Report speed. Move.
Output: 50 mph
